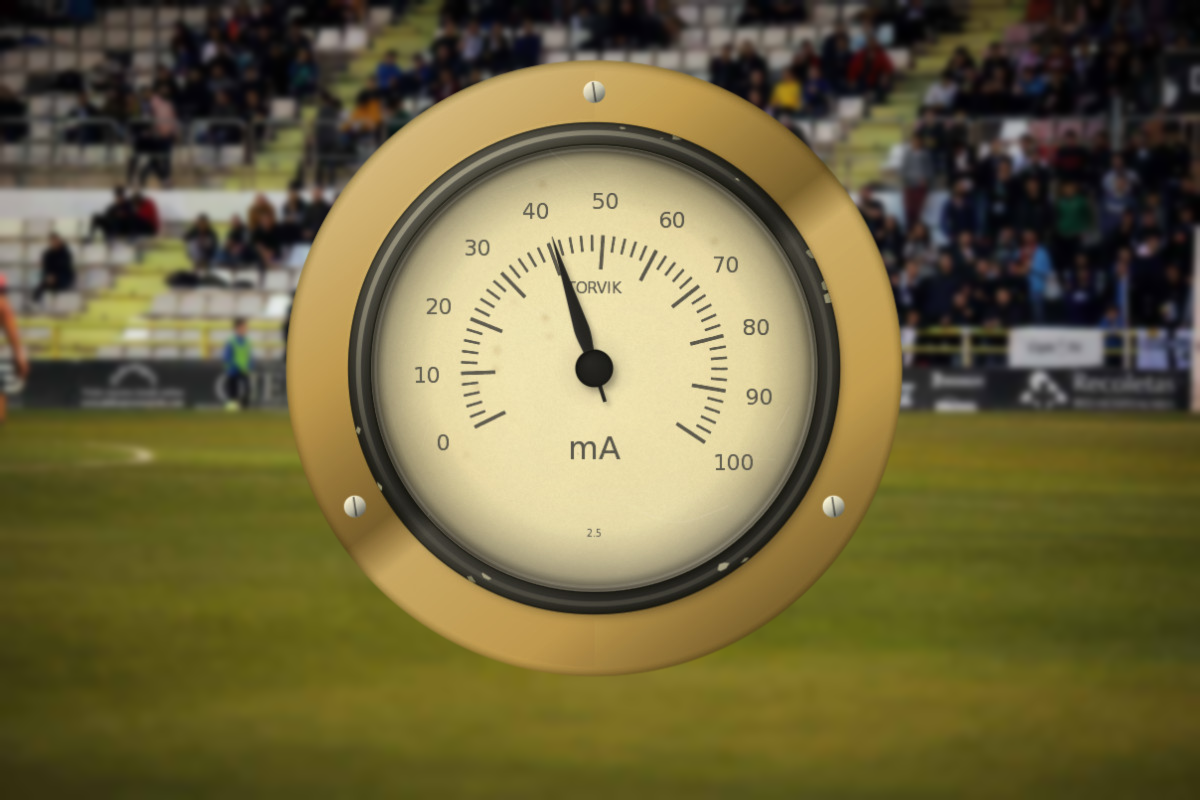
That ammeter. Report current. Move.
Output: 41 mA
